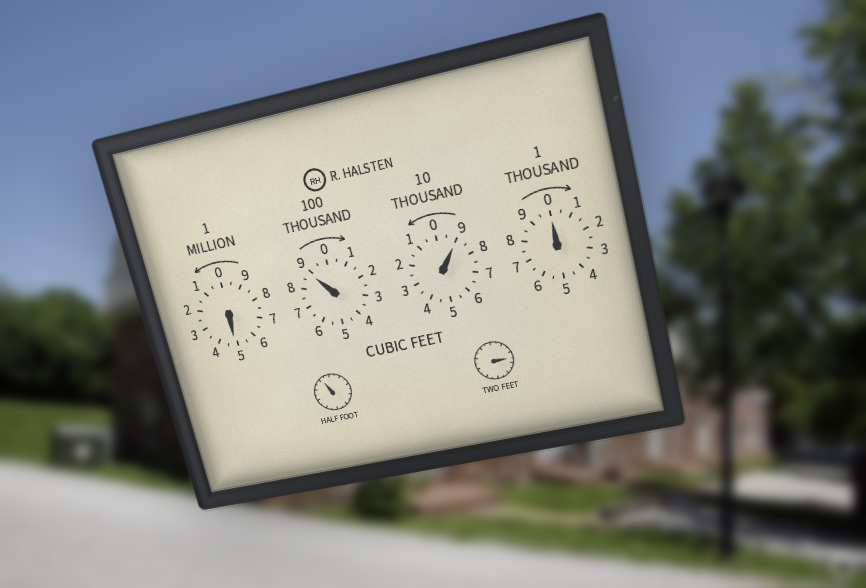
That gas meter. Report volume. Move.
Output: 489000 ft³
